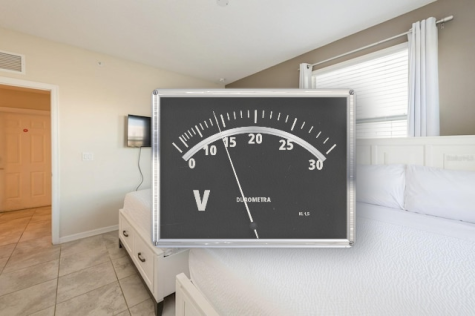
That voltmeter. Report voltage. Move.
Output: 14 V
